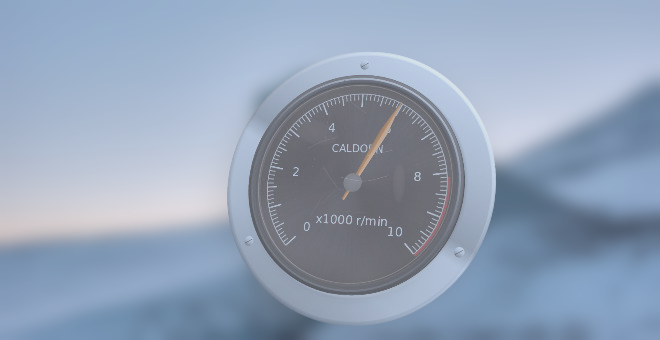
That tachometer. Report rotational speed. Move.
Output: 6000 rpm
